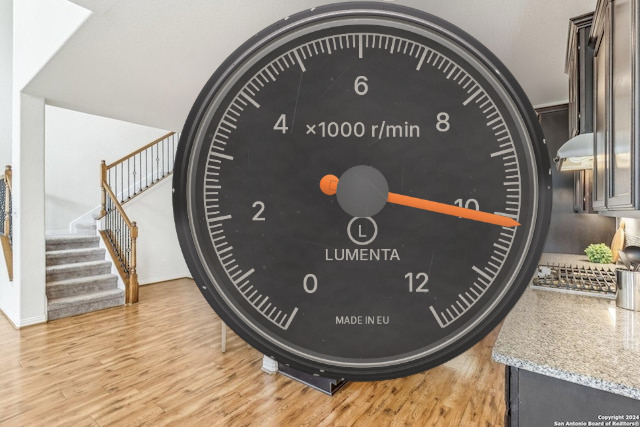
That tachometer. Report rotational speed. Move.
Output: 10100 rpm
